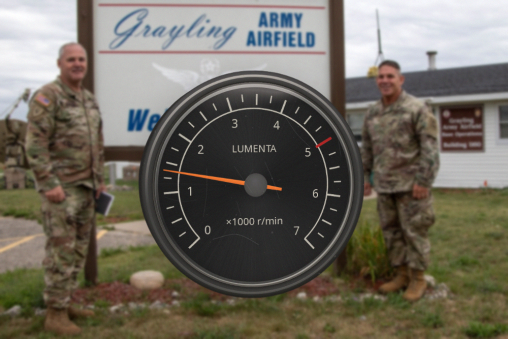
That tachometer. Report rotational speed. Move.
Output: 1375 rpm
